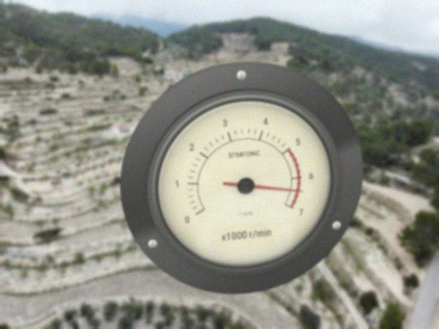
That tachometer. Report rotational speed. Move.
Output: 6400 rpm
